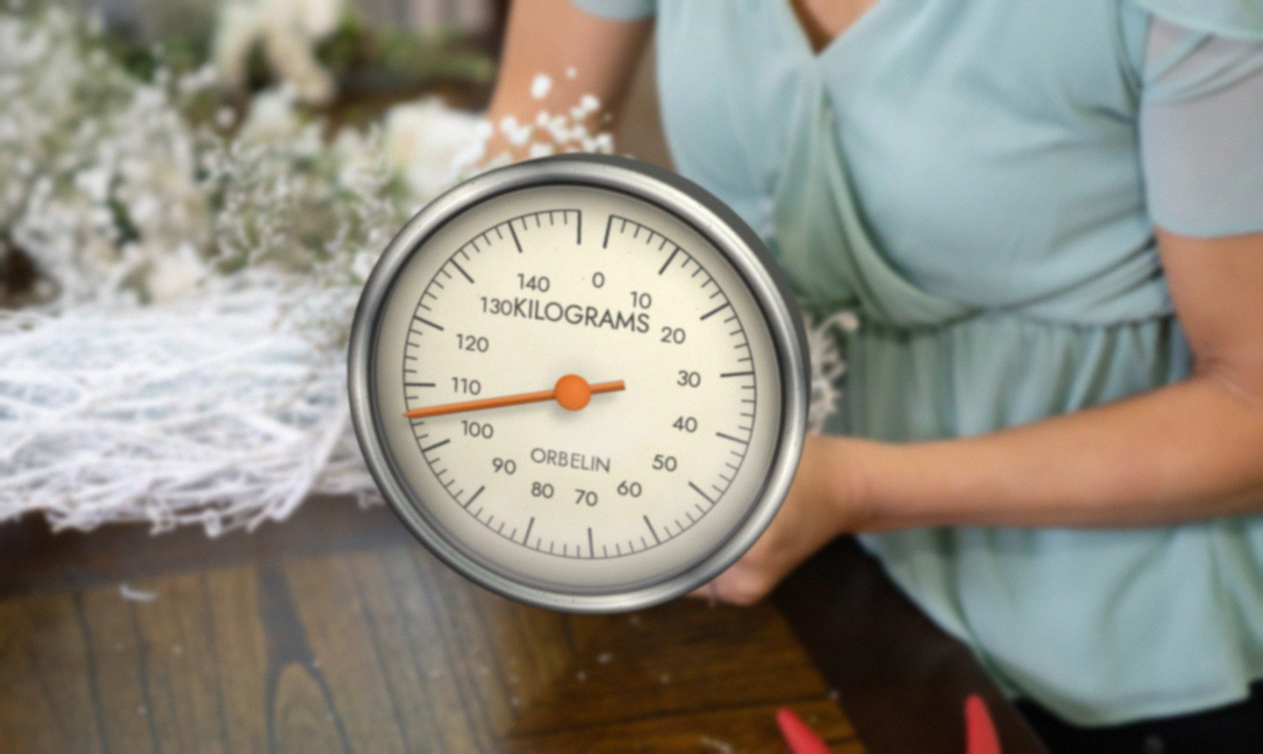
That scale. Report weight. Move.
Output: 106 kg
